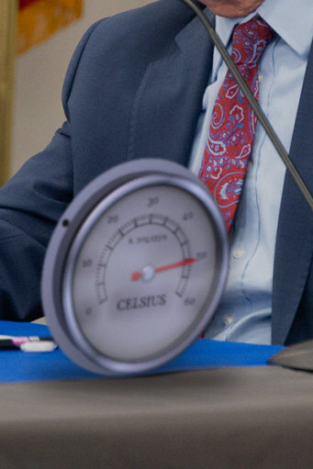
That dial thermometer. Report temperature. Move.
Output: 50 °C
